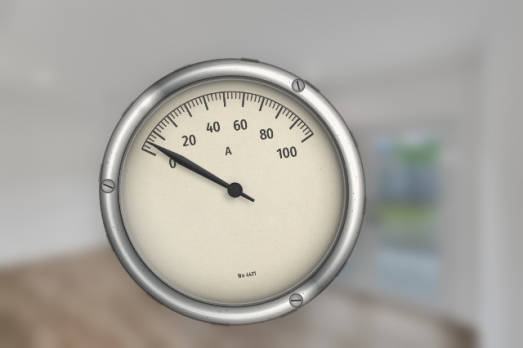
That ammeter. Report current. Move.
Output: 4 A
